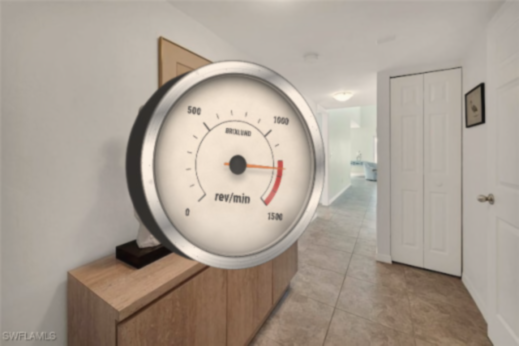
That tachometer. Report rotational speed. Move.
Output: 1250 rpm
